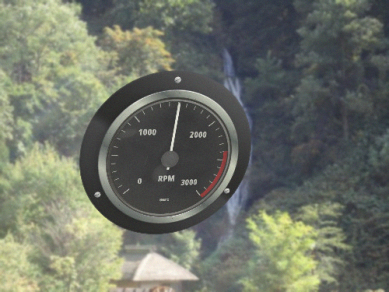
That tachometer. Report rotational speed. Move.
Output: 1500 rpm
